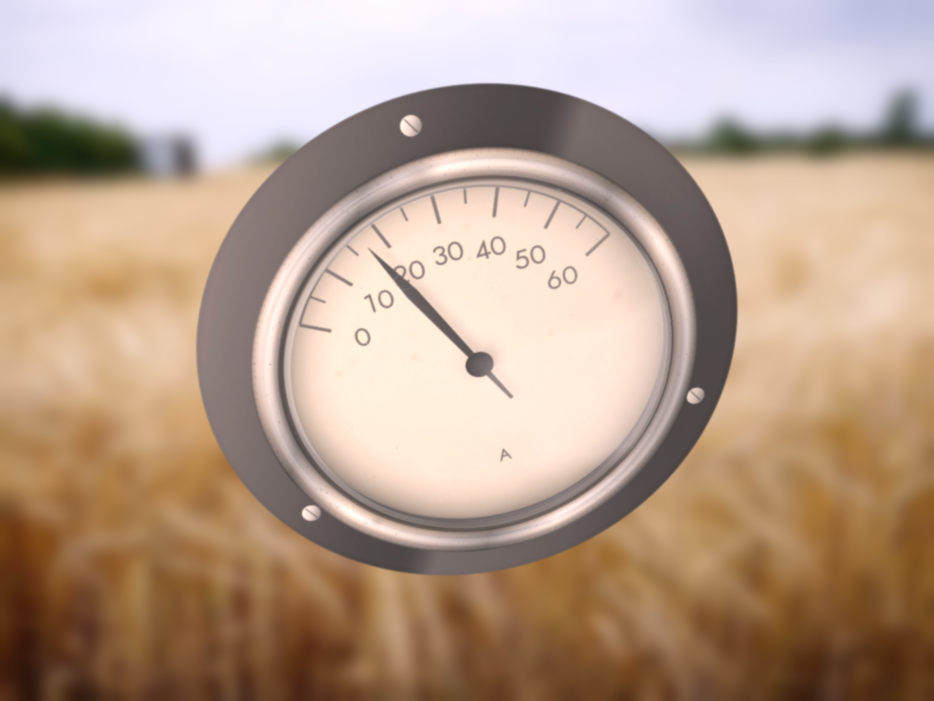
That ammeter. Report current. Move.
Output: 17.5 A
